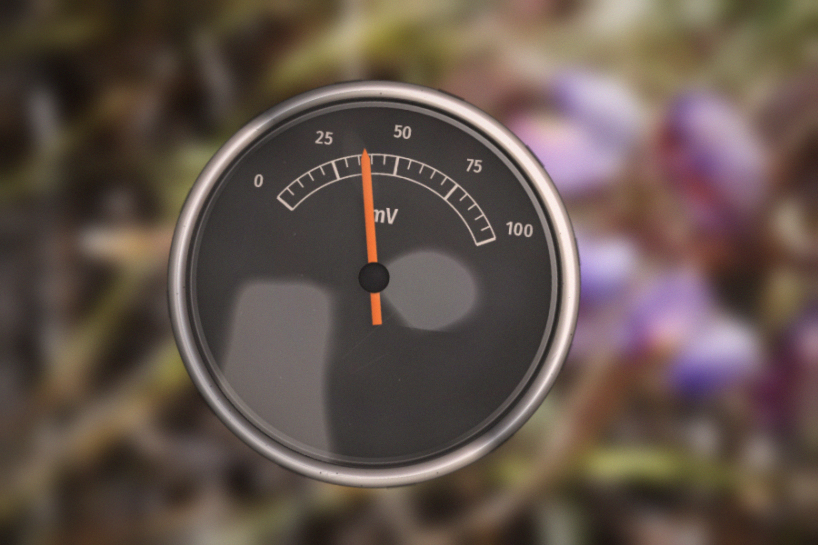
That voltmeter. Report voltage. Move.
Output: 37.5 mV
